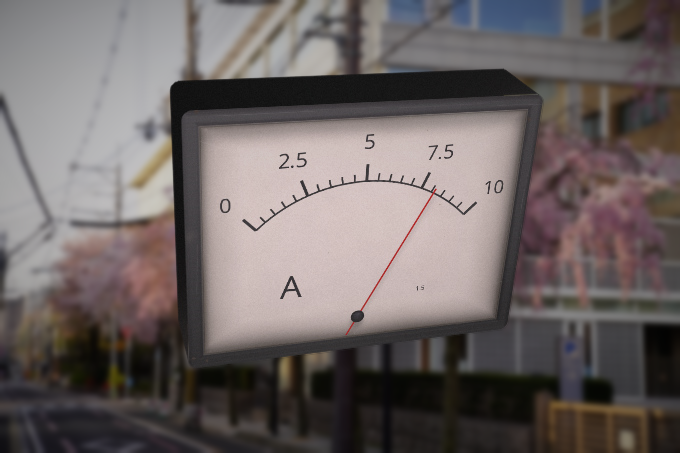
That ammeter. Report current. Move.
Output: 8 A
